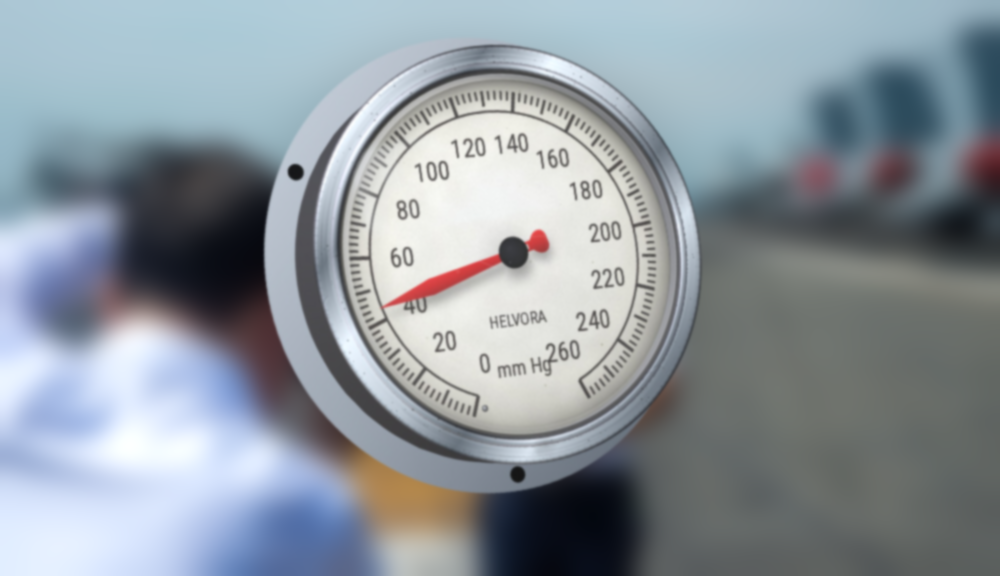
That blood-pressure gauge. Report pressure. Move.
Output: 44 mmHg
